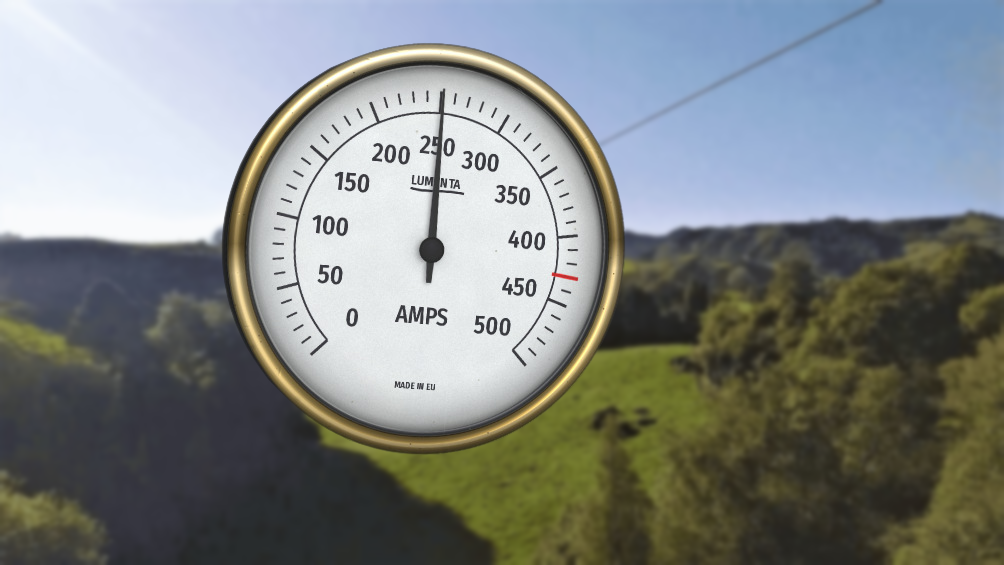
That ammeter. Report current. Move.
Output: 250 A
